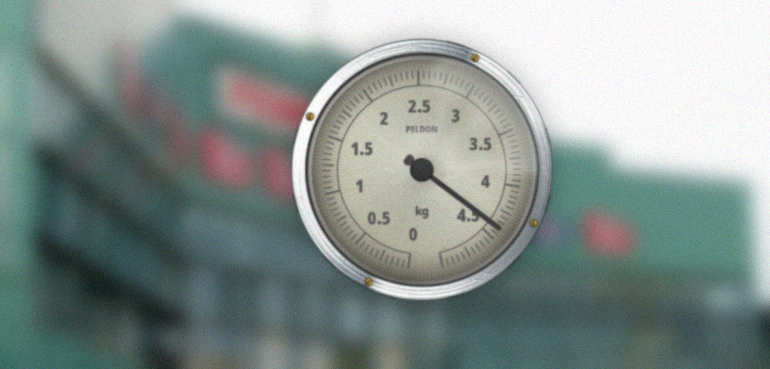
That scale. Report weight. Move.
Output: 4.4 kg
